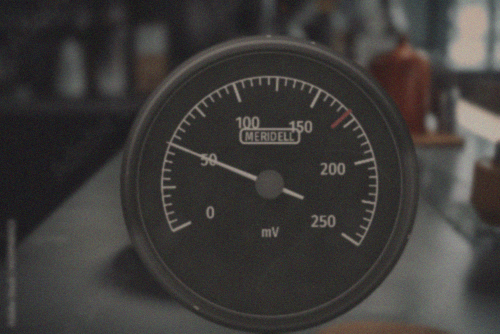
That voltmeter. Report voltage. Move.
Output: 50 mV
